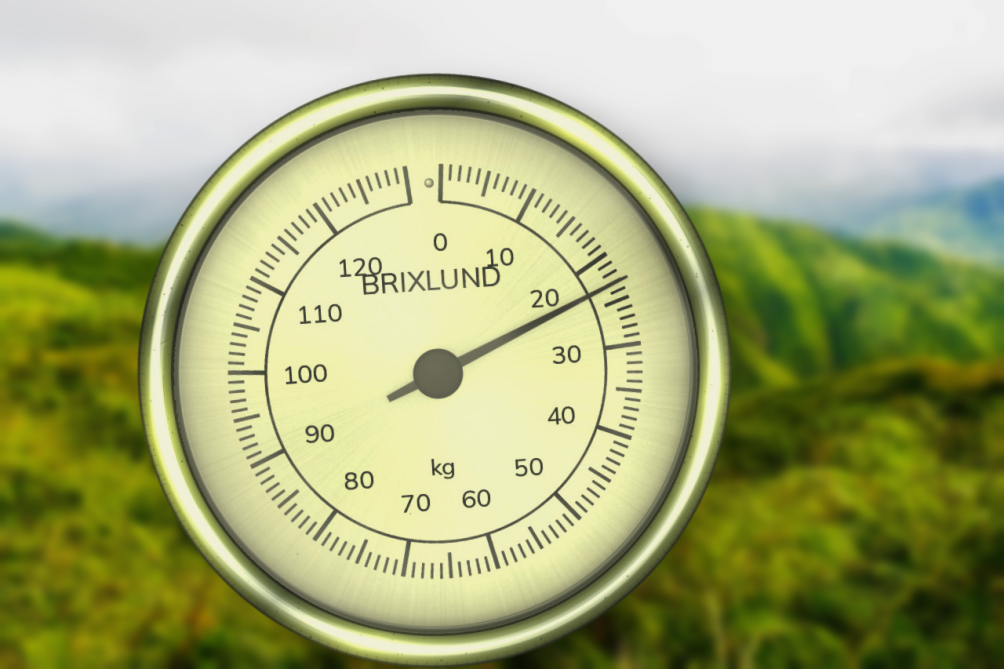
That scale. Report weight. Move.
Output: 23 kg
